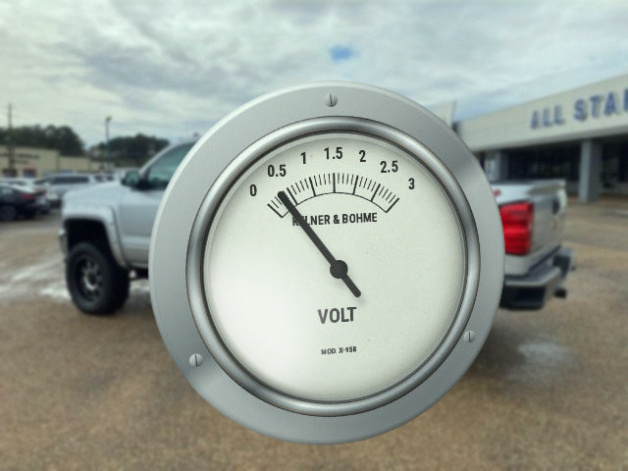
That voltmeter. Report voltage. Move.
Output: 0.3 V
